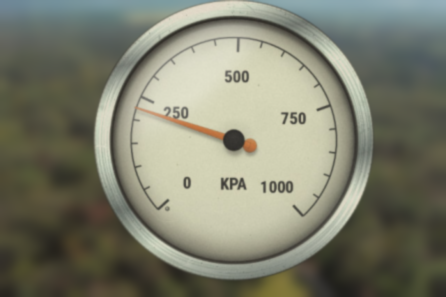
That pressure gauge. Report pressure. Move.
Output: 225 kPa
